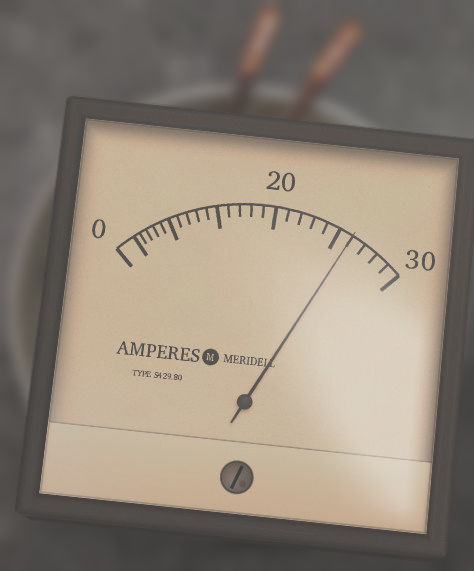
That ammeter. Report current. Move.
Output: 26 A
